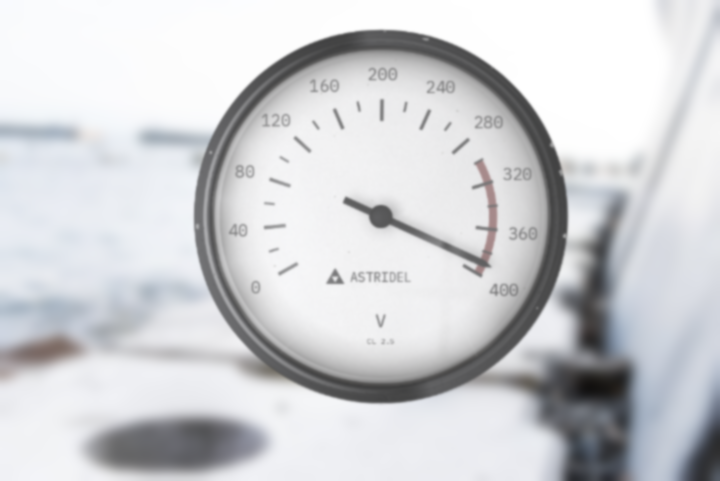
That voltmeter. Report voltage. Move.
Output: 390 V
